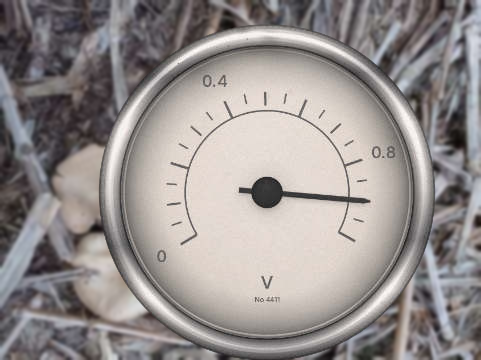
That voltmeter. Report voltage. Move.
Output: 0.9 V
